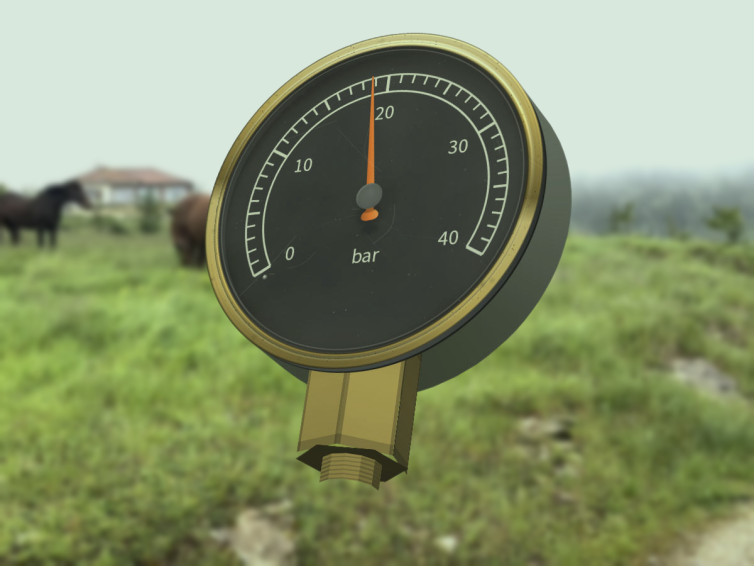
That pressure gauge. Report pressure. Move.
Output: 19 bar
